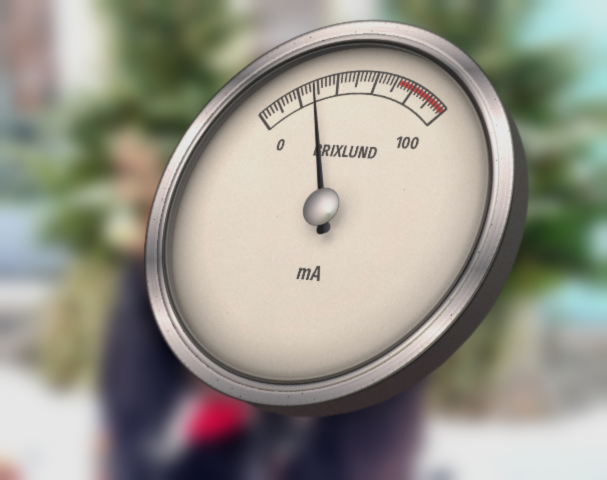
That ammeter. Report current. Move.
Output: 30 mA
